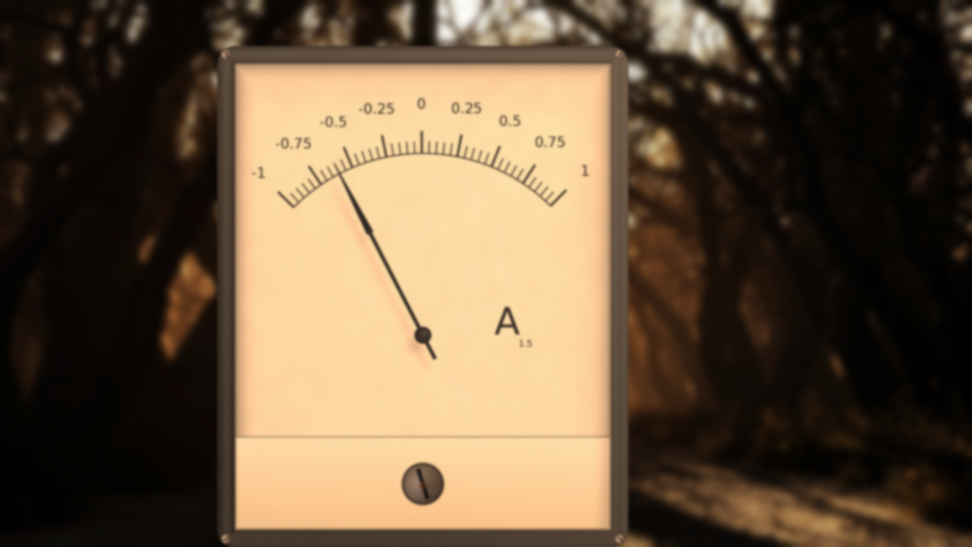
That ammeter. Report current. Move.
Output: -0.6 A
